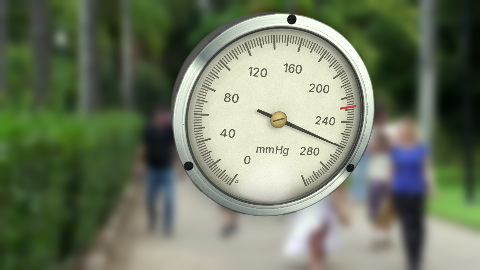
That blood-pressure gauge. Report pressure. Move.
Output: 260 mmHg
